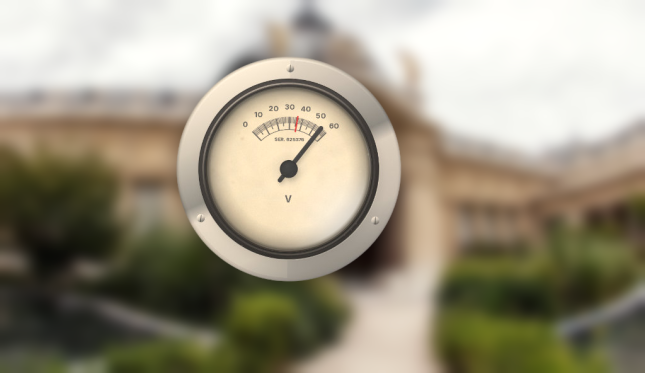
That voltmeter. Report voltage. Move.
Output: 55 V
